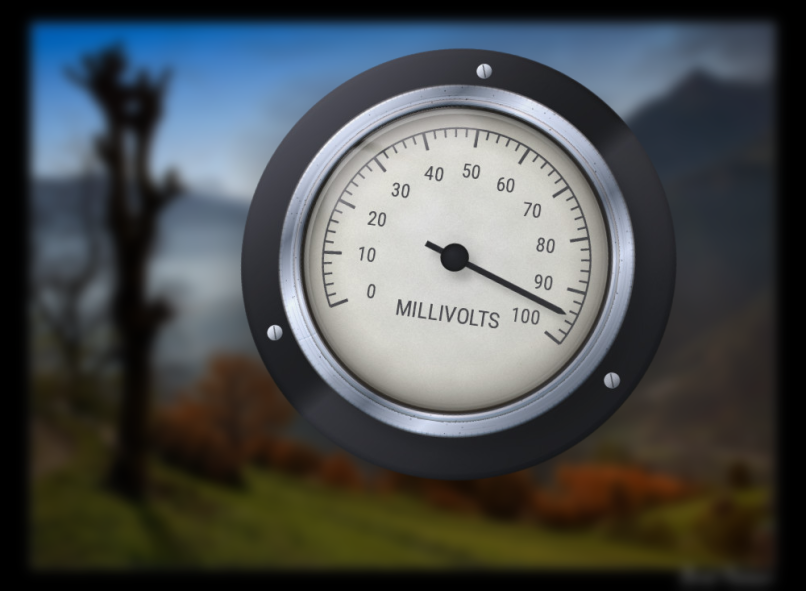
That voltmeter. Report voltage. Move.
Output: 95 mV
